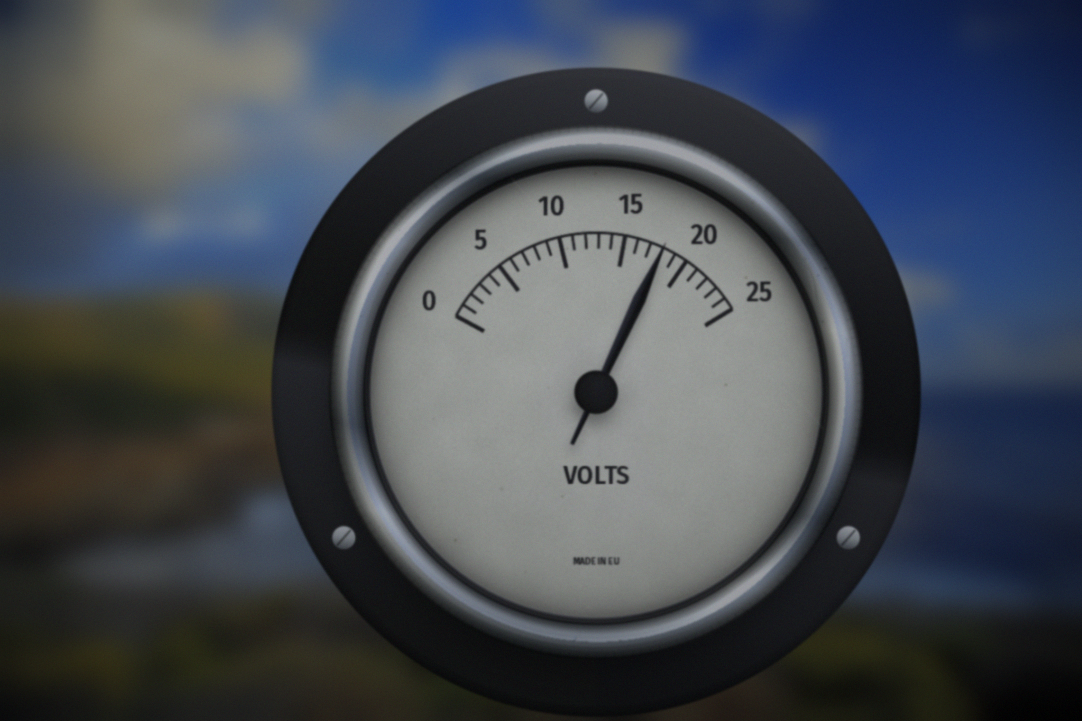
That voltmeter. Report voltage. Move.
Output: 18 V
